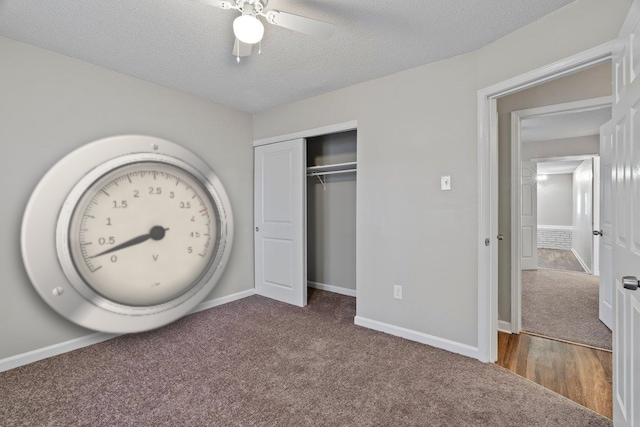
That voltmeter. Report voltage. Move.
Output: 0.25 V
